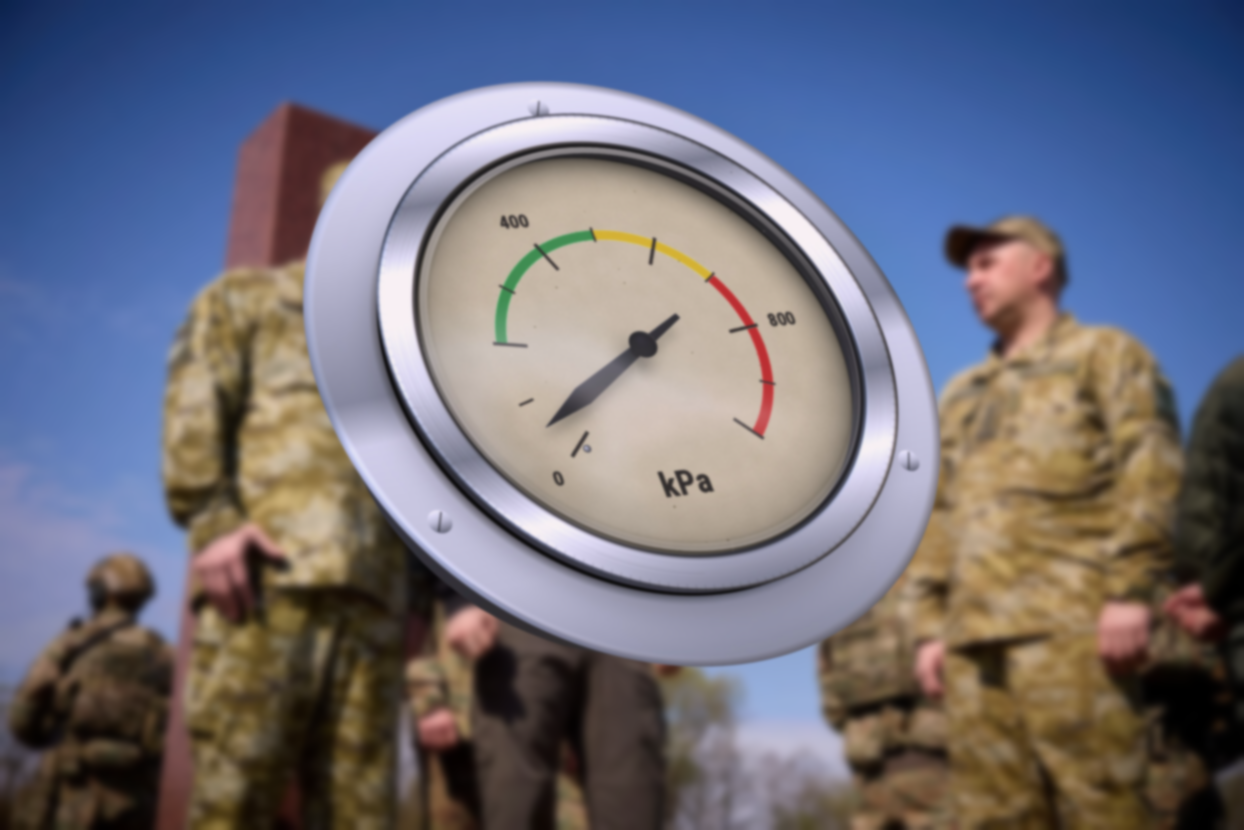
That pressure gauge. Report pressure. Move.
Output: 50 kPa
